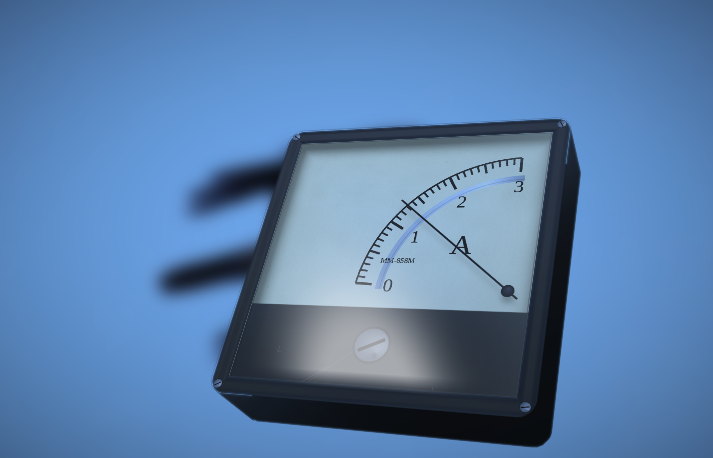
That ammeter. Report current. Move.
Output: 1.3 A
